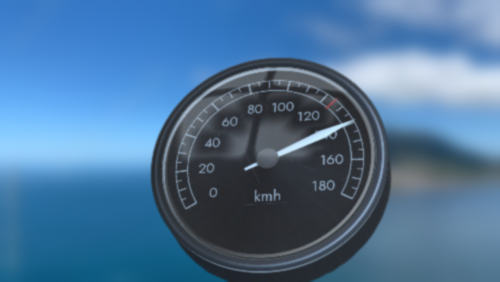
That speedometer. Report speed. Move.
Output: 140 km/h
